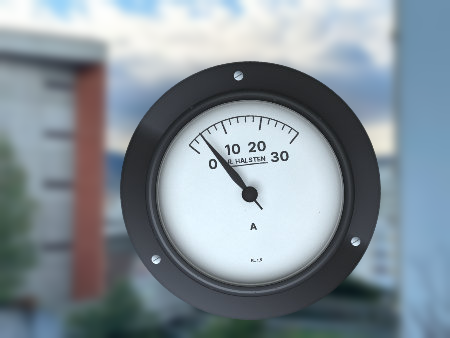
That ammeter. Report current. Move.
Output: 4 A
